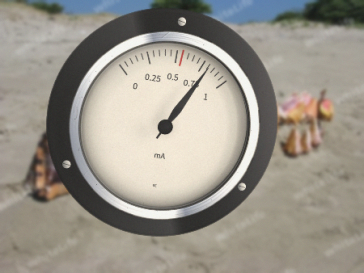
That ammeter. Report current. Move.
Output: 0.8 mA
